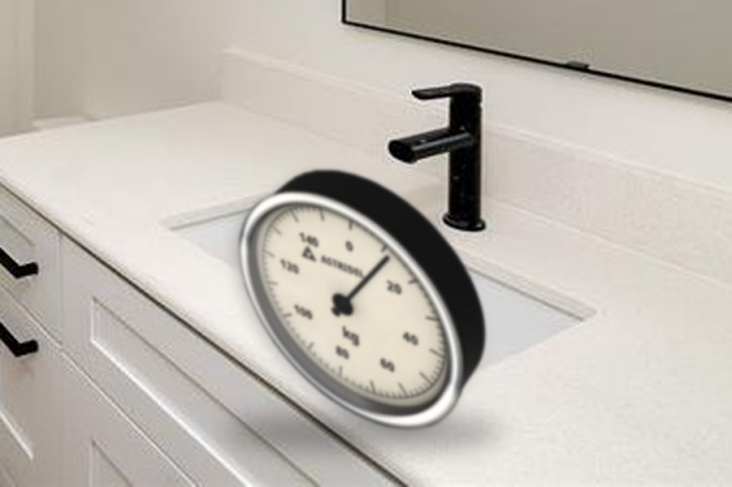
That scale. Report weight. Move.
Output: 12 kg
